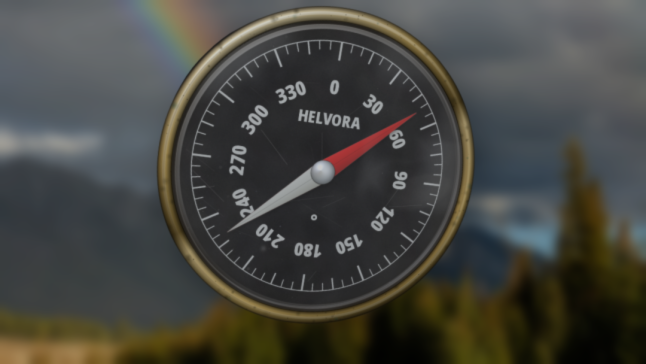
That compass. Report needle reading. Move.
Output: 50 °
